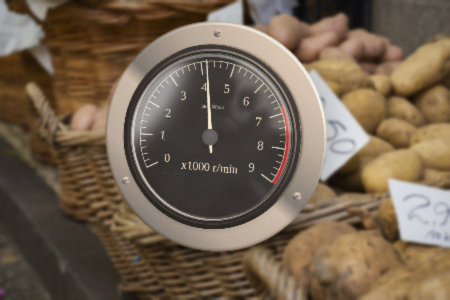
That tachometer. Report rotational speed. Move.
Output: 4200 rpm
